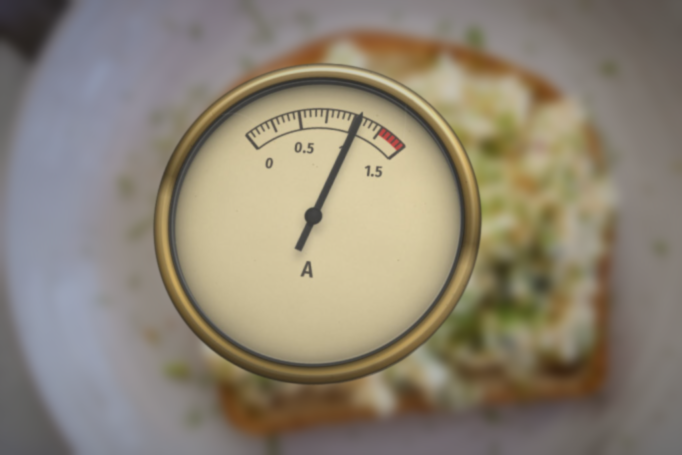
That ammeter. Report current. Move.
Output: 1.05 A
